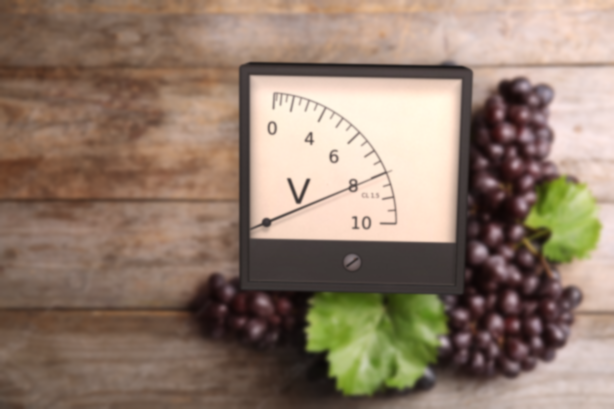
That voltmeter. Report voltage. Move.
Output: 8 V
